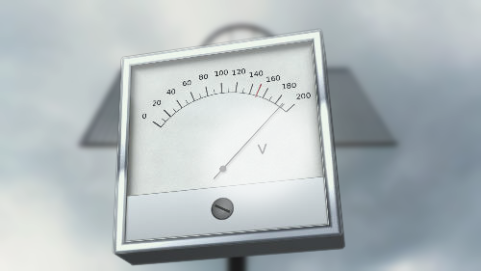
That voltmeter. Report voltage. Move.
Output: 190 V
